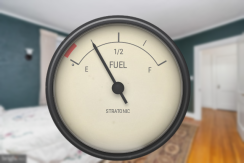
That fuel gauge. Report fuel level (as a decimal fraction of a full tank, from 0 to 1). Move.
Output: 0.25
